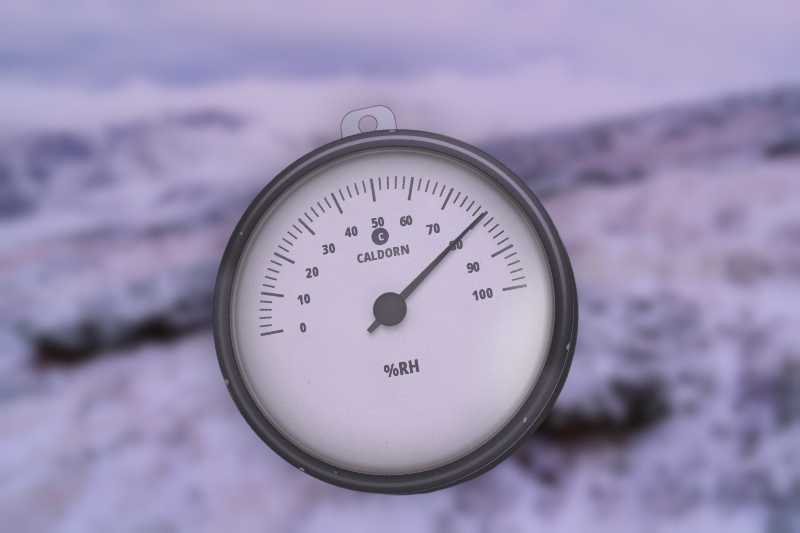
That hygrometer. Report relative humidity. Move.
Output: 80 %
